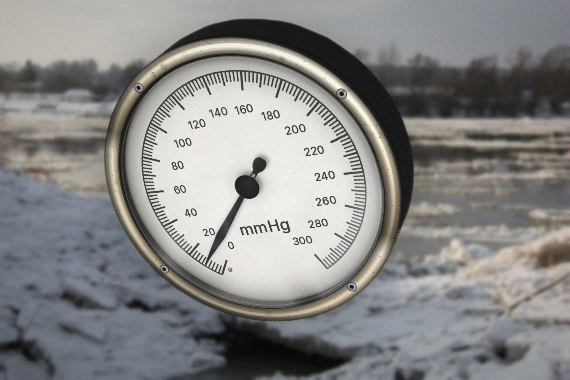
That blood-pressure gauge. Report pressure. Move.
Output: 10 mmHg
